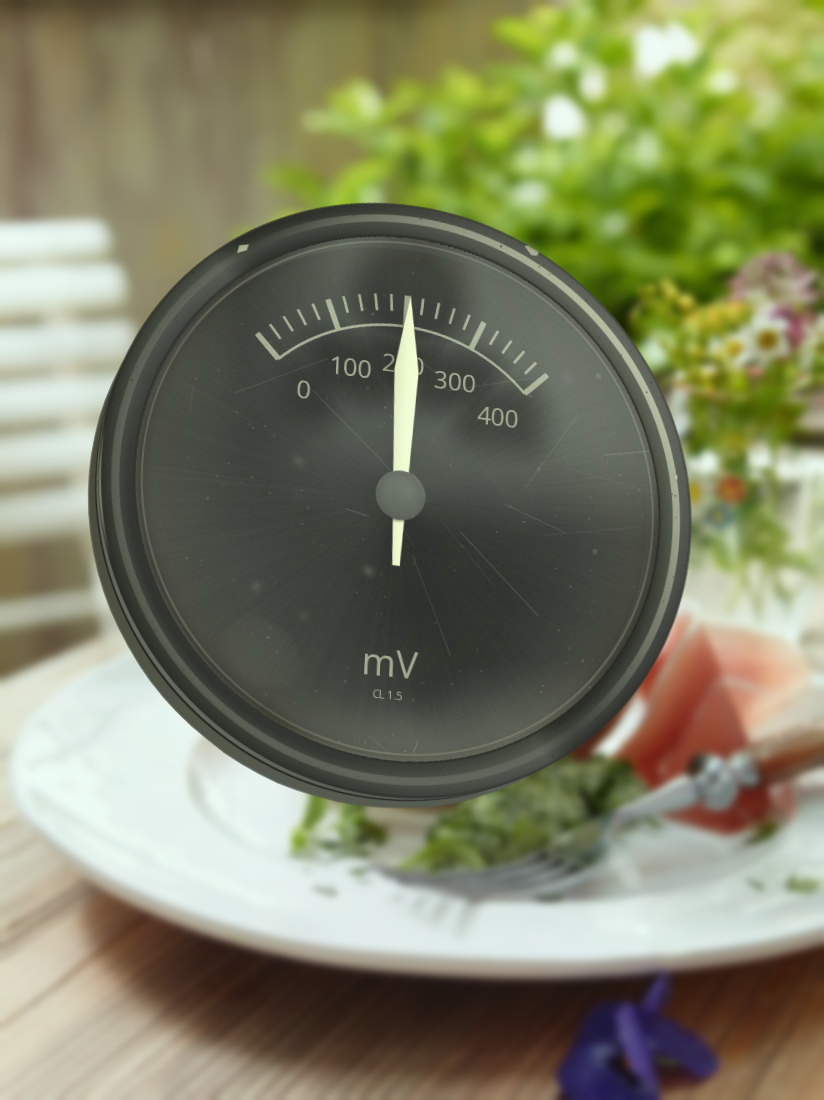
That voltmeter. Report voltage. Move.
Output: 200 mV
